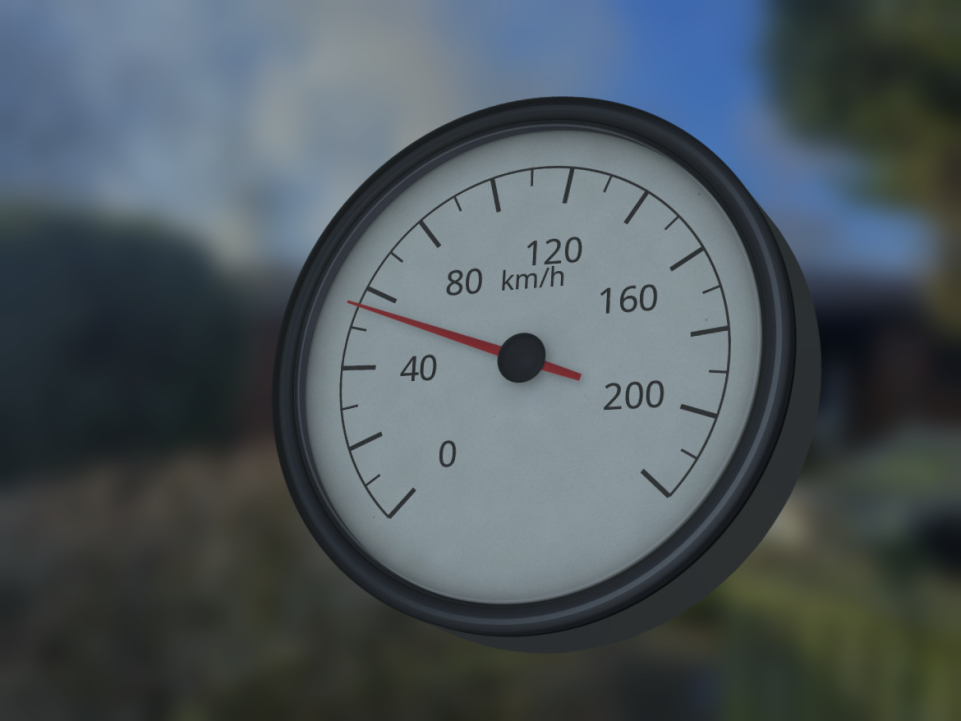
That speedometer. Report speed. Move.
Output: 55 km/h
